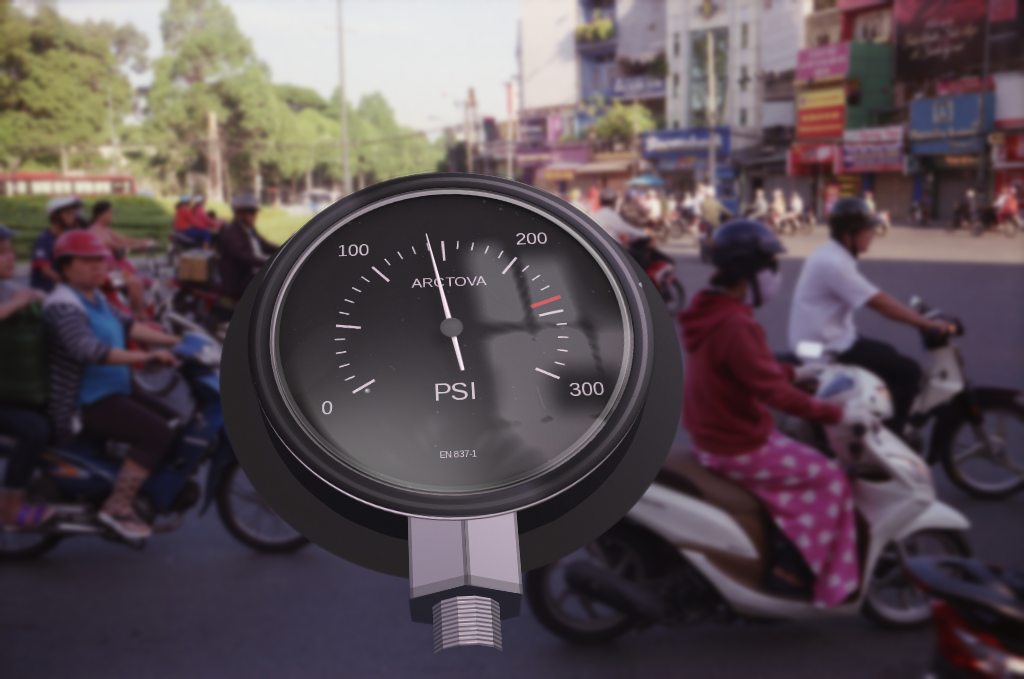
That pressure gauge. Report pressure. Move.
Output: 140 psi
